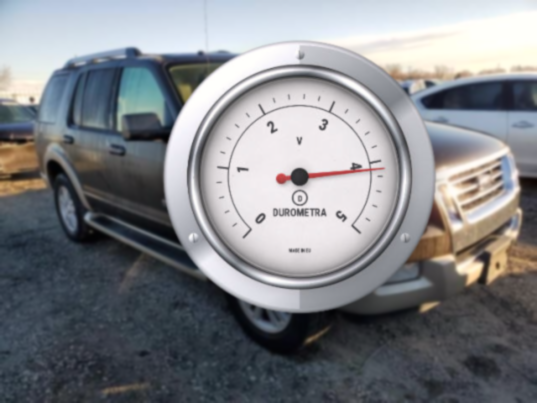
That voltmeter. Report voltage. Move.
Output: 4.1 V
